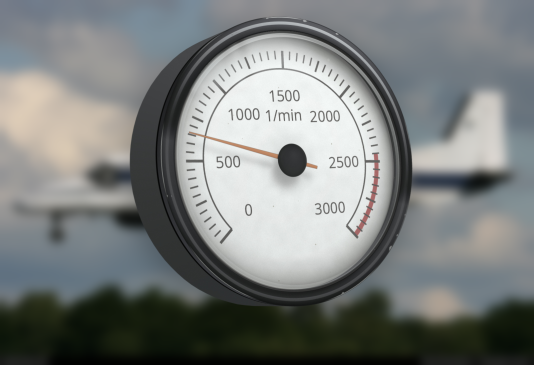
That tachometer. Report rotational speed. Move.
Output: 650 rpm
